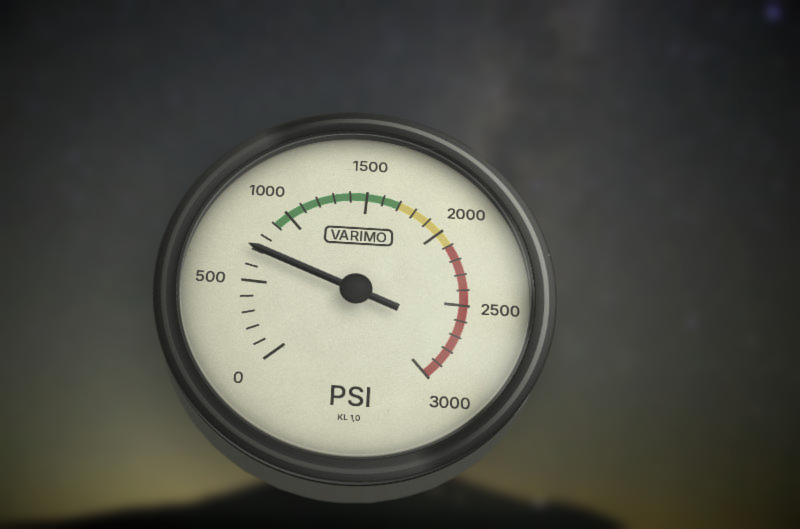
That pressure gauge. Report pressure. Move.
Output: 700 psi
